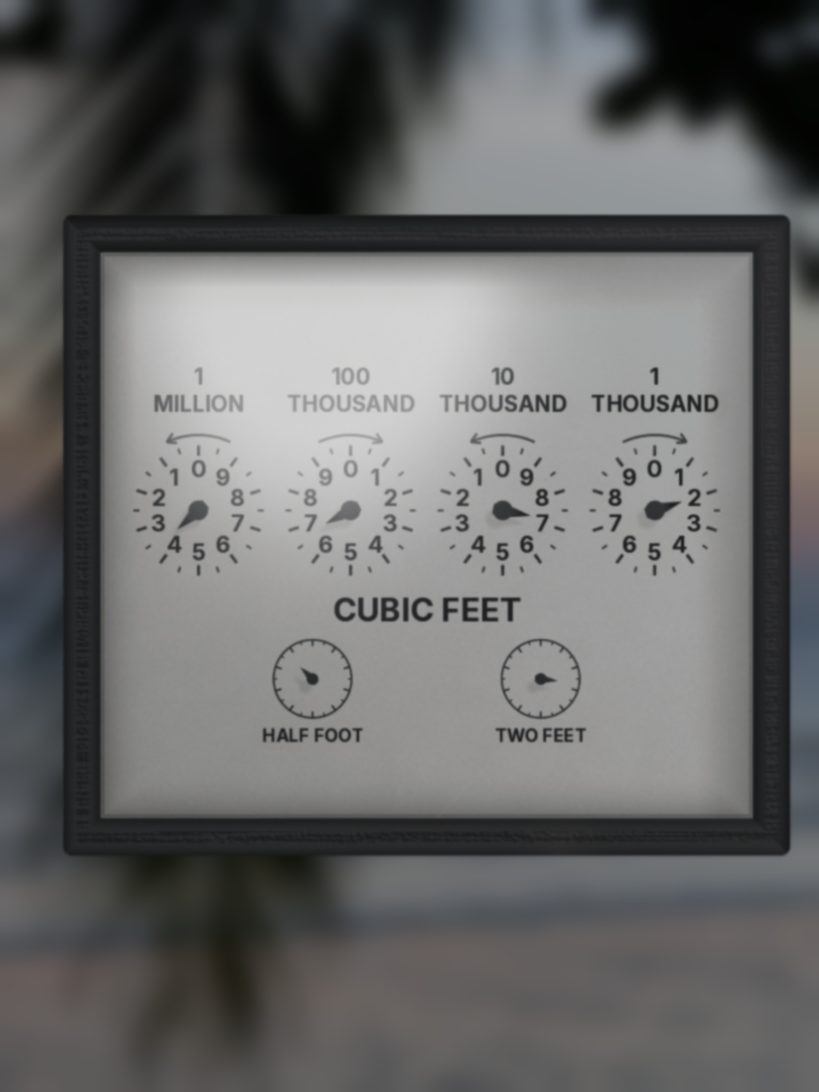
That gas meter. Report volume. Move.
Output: 367200 ft³
